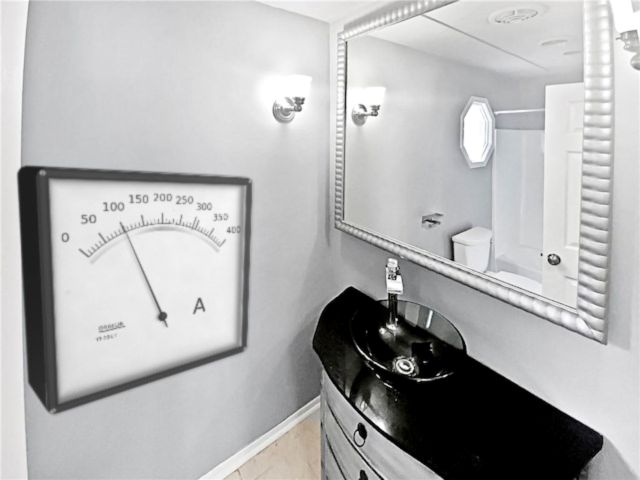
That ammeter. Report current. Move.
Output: 100 A
